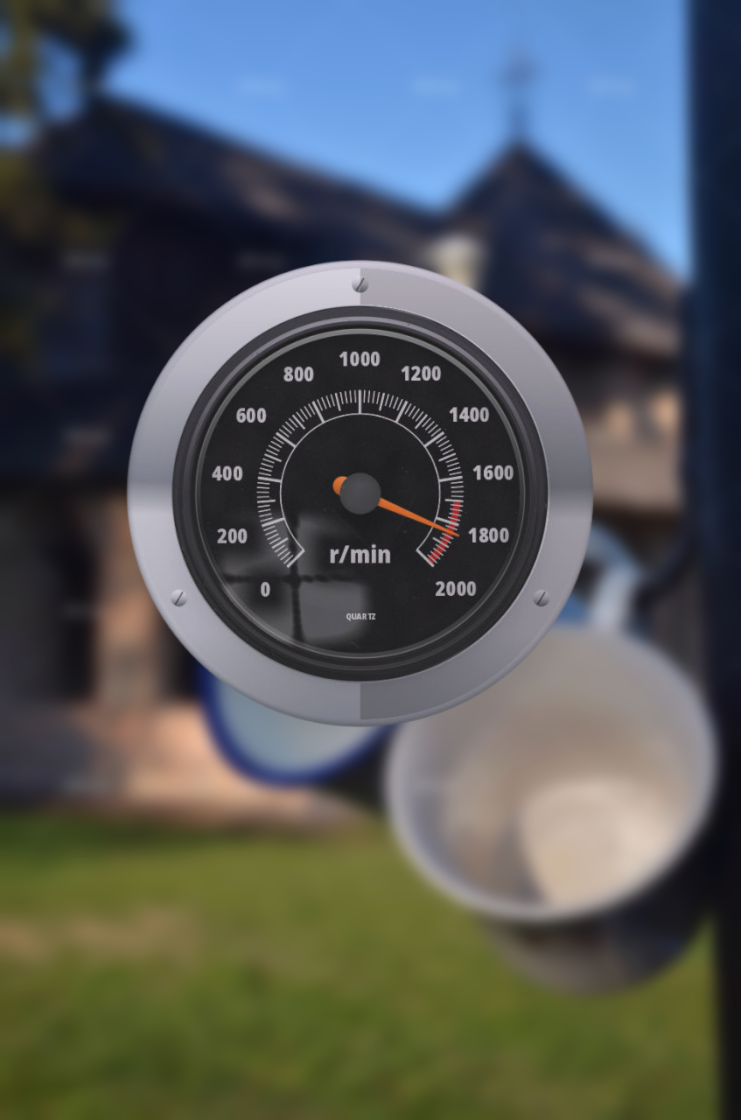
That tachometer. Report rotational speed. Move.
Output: 1840 rpm
